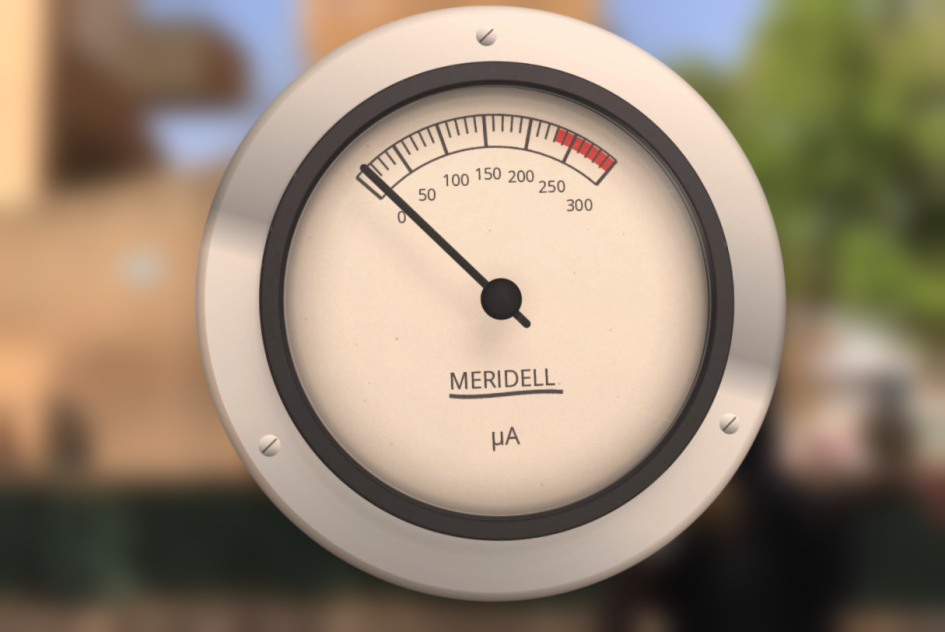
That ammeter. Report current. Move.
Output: 10 µA
